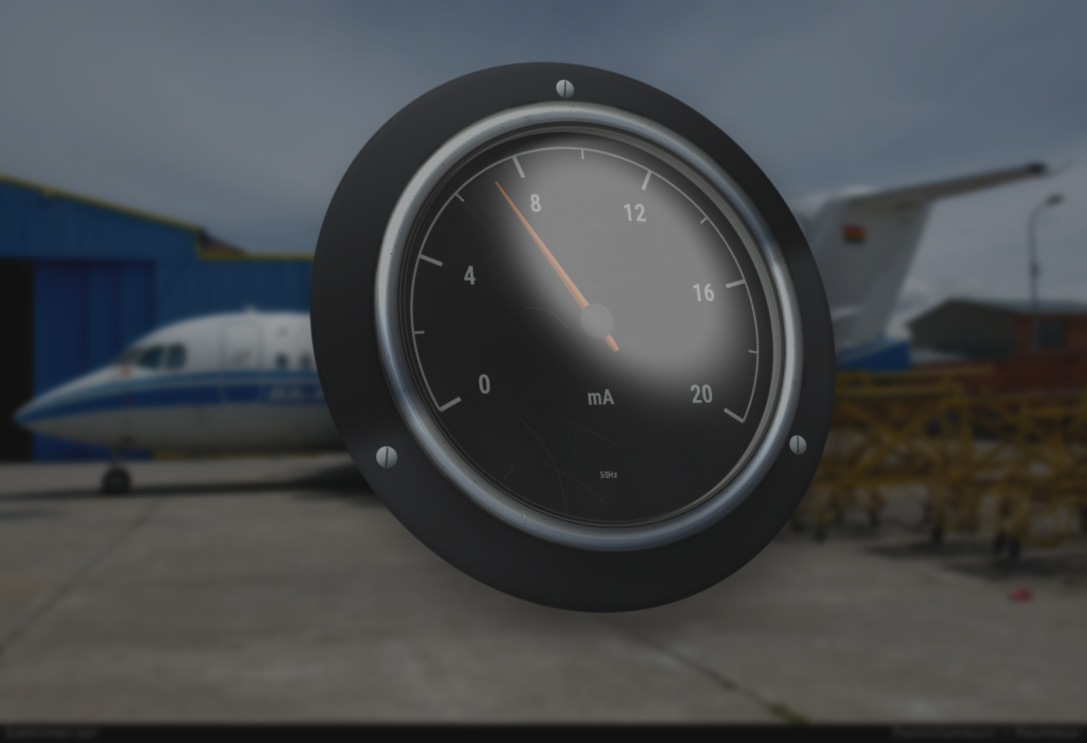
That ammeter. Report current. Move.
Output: 7 mA
